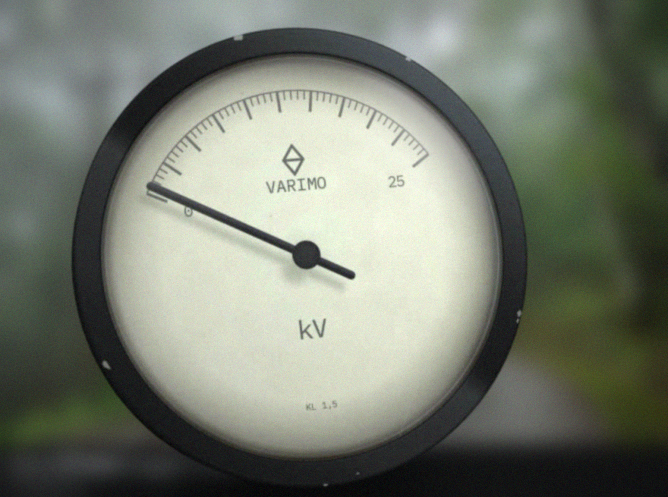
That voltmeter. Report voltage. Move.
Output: 0.5 kV
